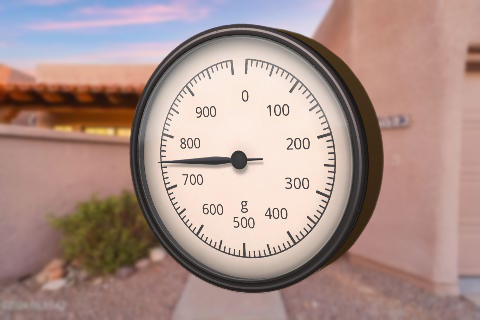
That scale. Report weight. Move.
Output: 750 g
